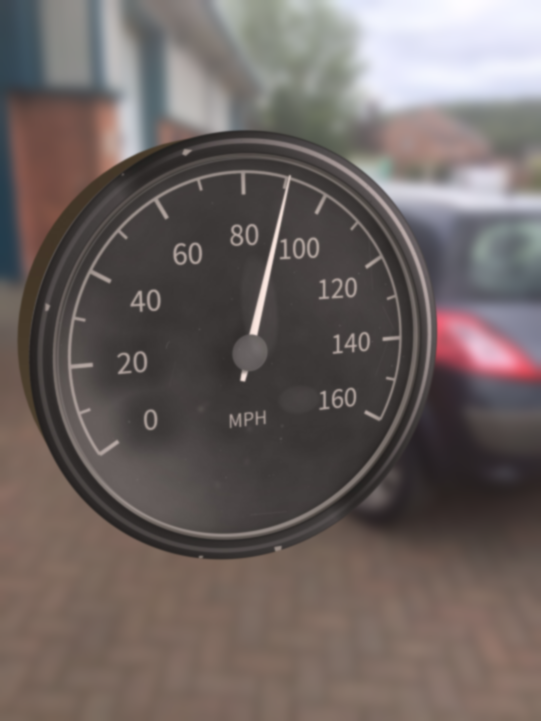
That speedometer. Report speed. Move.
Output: 90 mph
